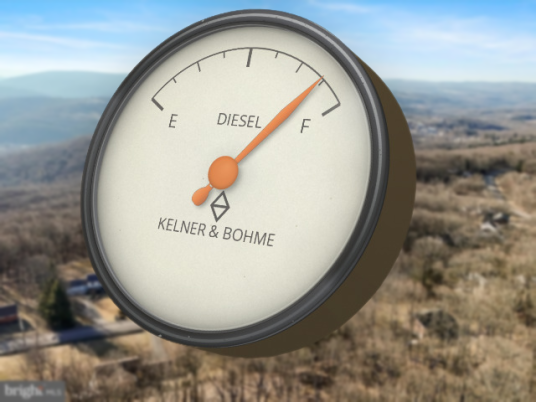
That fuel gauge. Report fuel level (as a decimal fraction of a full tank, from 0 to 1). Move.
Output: 0.875
